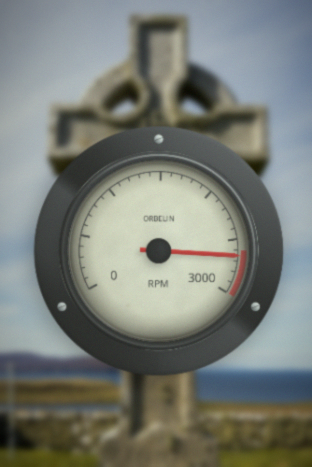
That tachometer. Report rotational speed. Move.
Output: 2650 rpm
